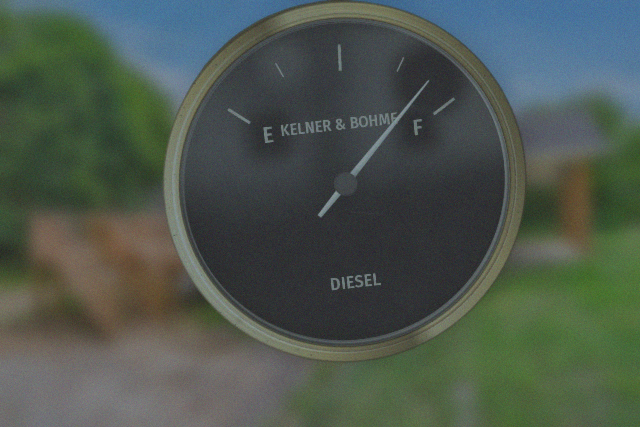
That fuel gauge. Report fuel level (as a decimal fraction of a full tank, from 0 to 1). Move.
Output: 0.875
